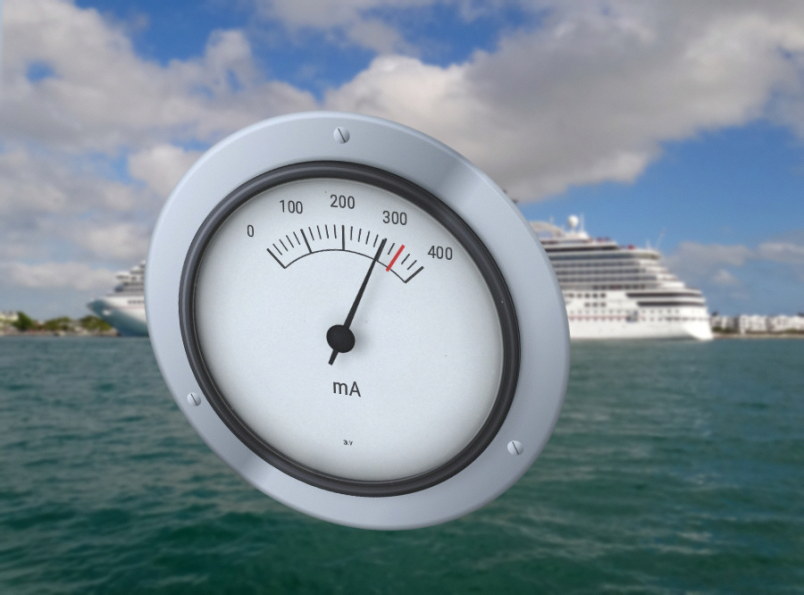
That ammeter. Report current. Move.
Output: 300 mA
